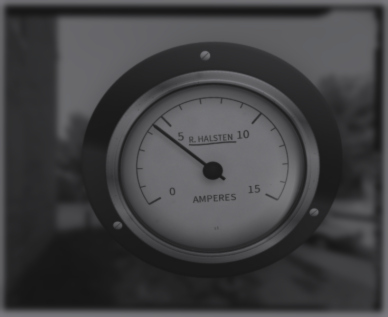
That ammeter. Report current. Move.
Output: 4.5 A
